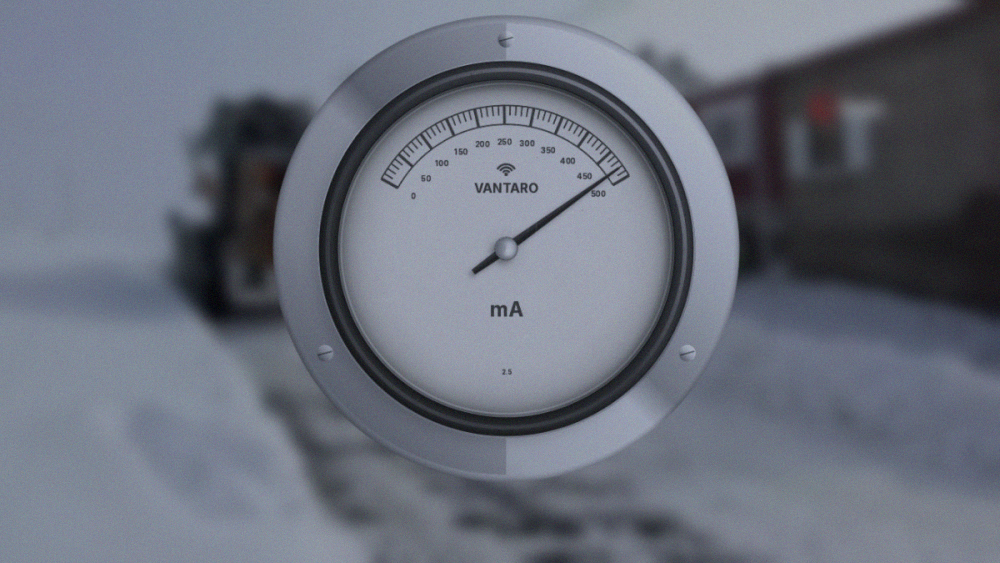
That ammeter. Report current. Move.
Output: 480 mA
